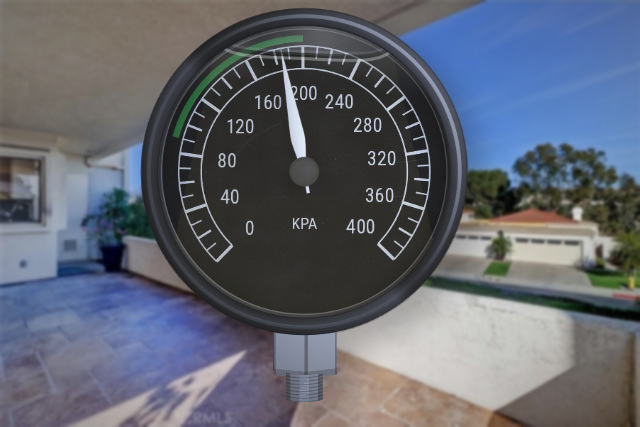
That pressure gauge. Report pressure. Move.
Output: 185 kPa
